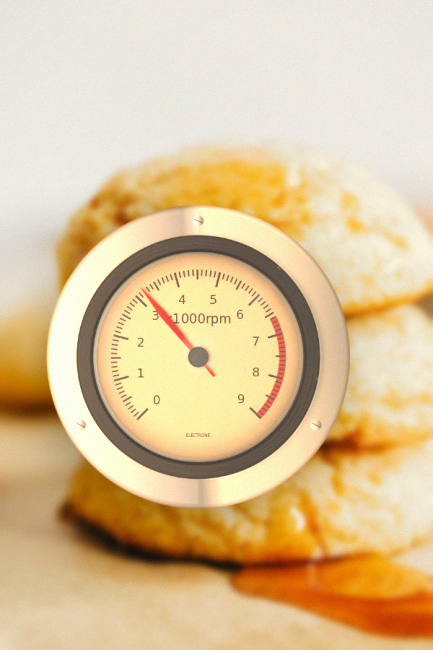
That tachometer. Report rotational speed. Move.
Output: 3200 rpm
